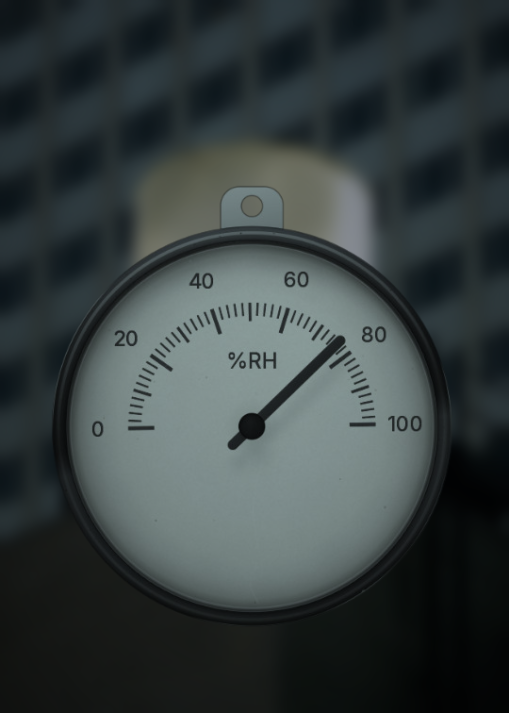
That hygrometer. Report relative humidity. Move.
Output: 76 %
